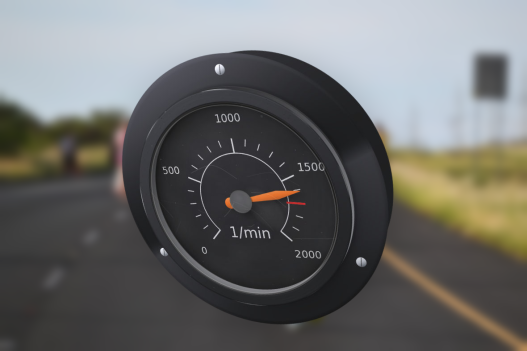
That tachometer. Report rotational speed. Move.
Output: 1600 rpm
